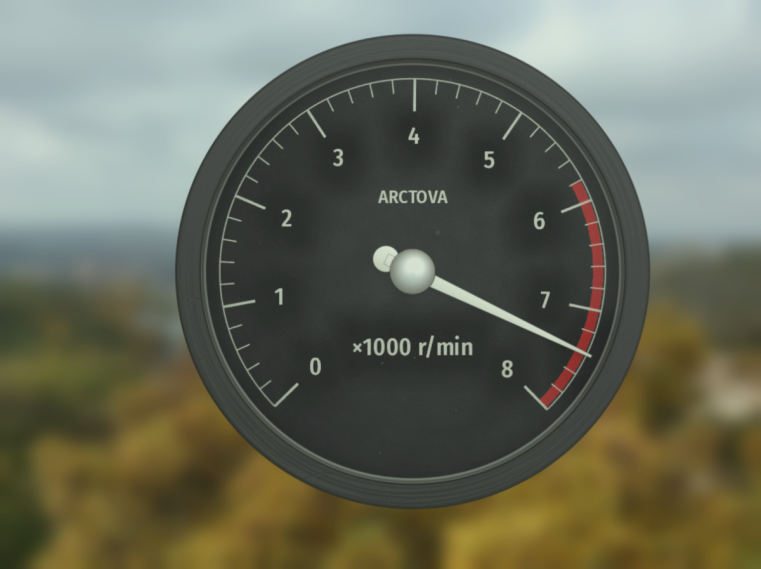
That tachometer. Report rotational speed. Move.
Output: 7400 rpm
